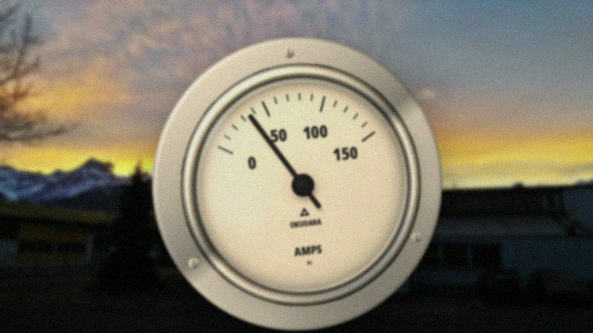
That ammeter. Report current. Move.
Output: 35 A
